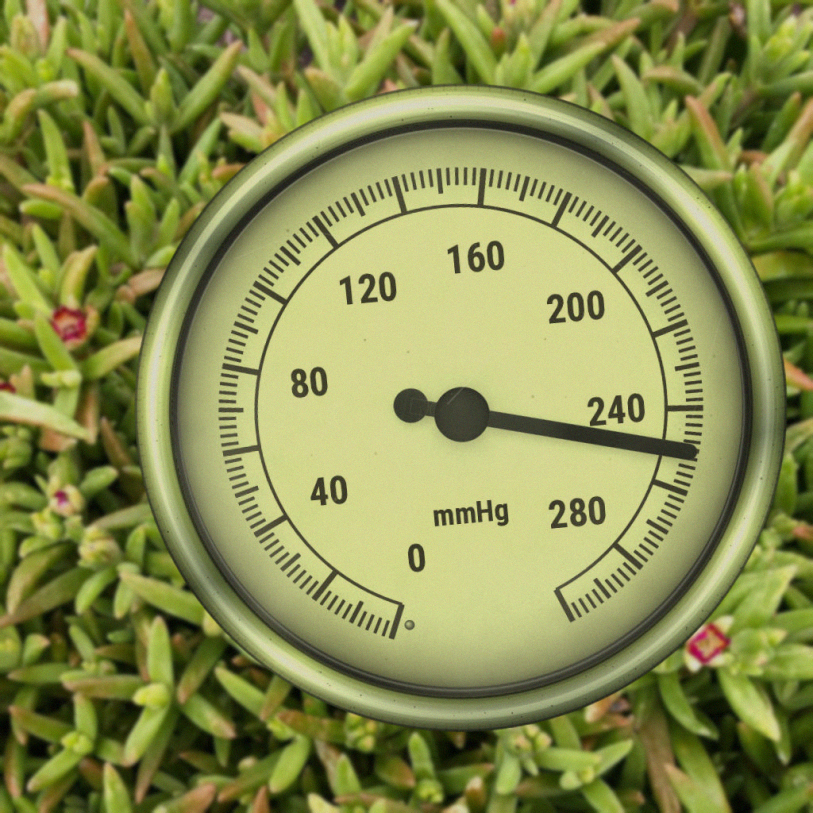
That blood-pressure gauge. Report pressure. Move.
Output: 250 mmHg
